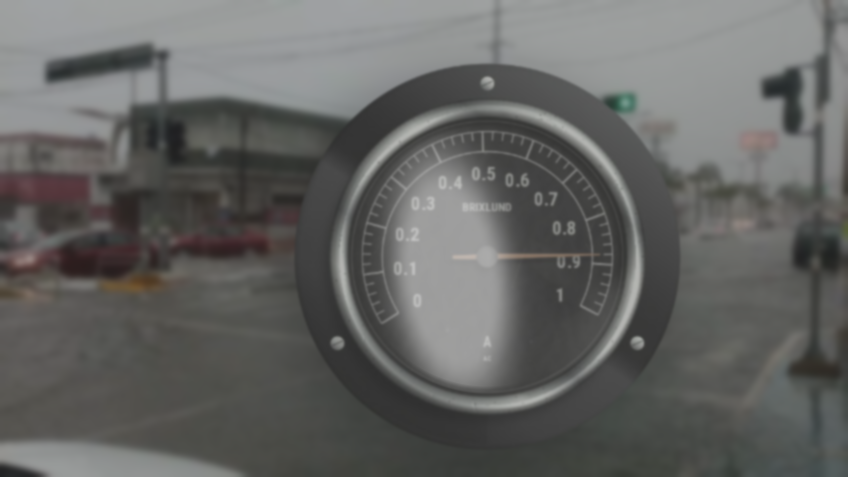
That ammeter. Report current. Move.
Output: 0.88 A
